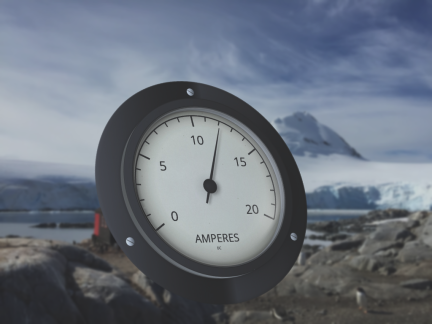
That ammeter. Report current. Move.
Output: 12 A
